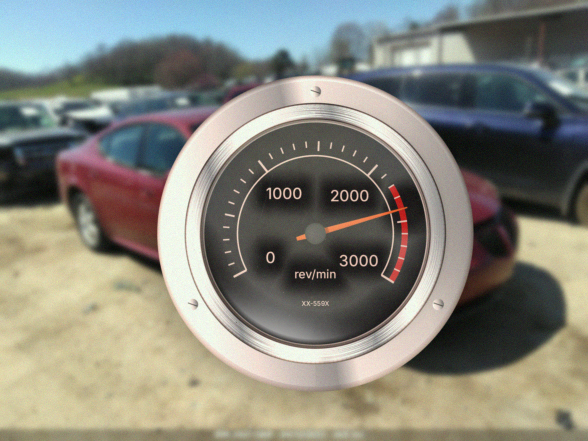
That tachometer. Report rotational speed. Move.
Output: 2400 rpm
